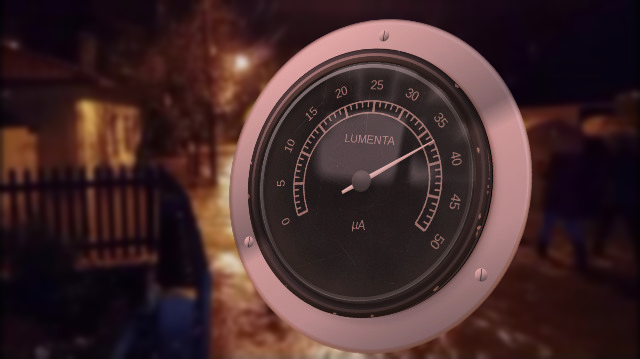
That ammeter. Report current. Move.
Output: 37 µA
